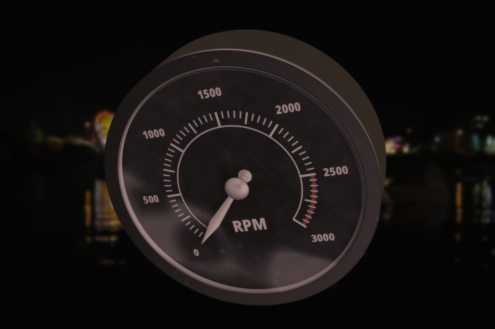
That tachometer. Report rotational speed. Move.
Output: 0 rpm
